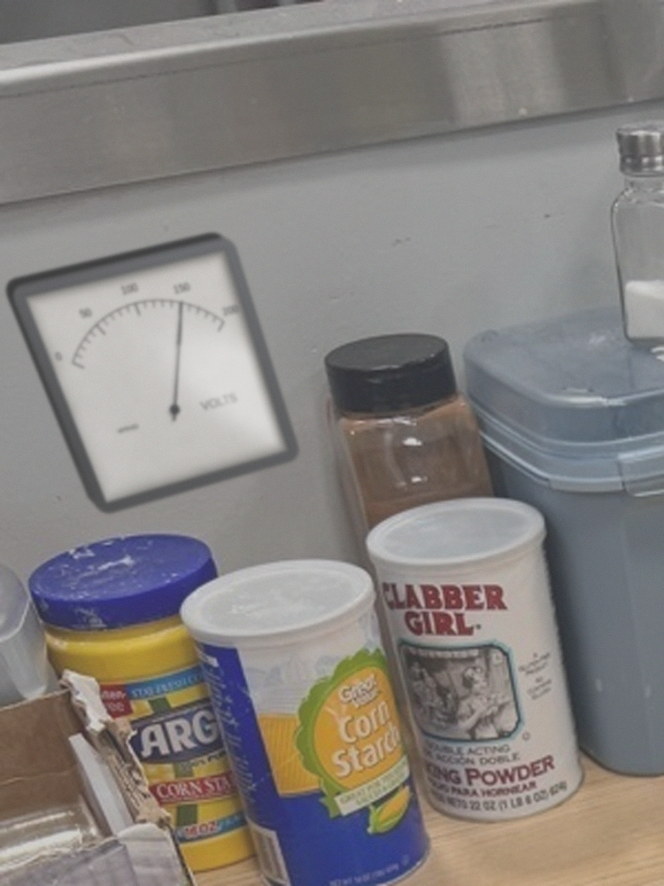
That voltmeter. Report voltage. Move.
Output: 150 V
